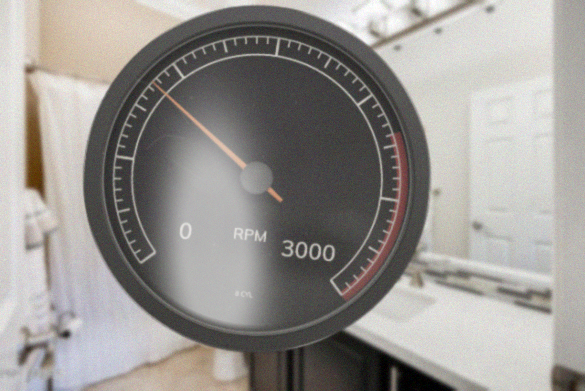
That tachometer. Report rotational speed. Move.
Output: 875 rpm
